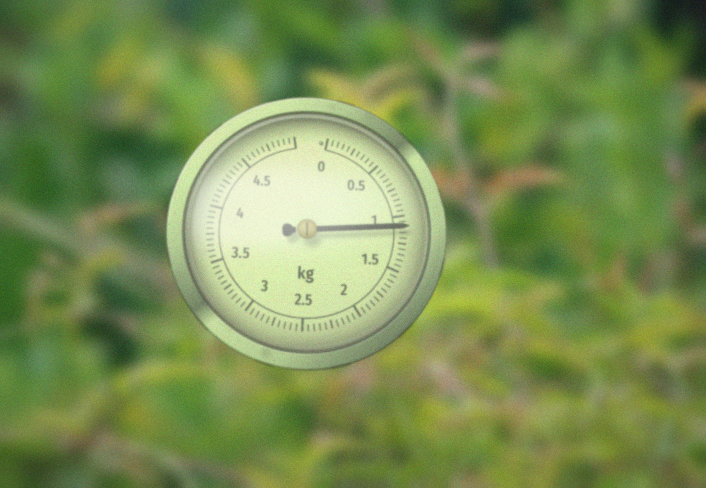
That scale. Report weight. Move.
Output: 1.1 kg
